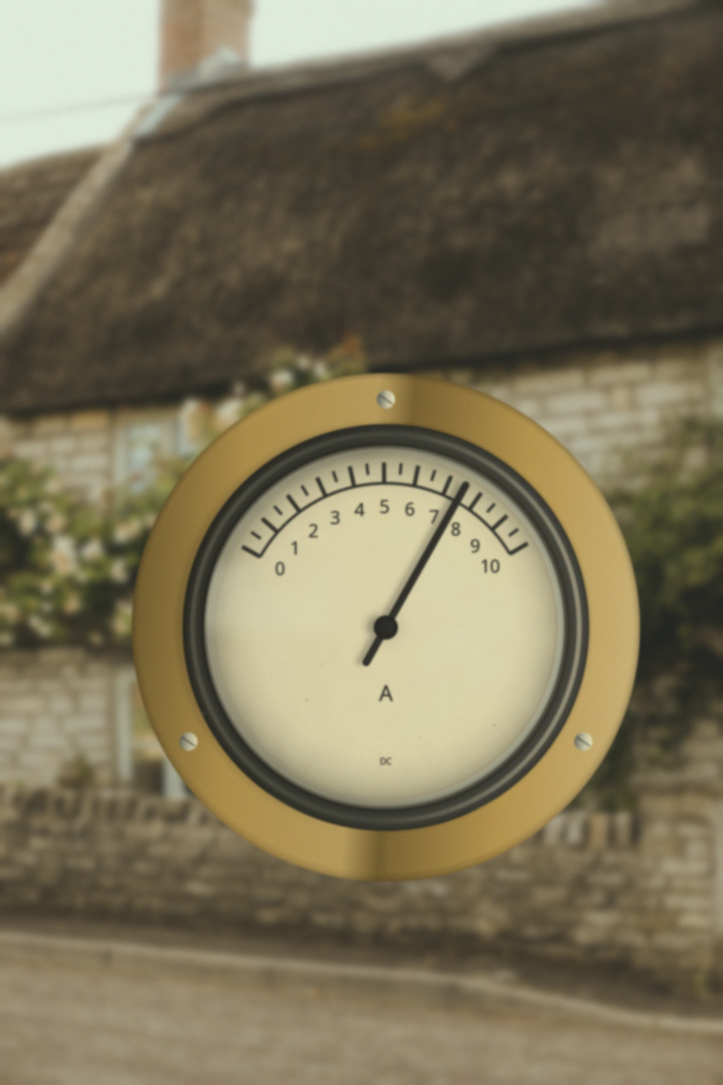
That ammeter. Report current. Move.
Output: 7.5 A
